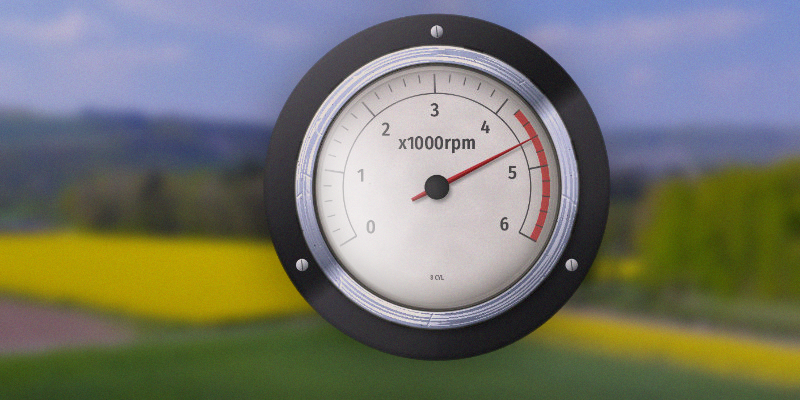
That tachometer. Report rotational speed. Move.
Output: 4600 rpm
